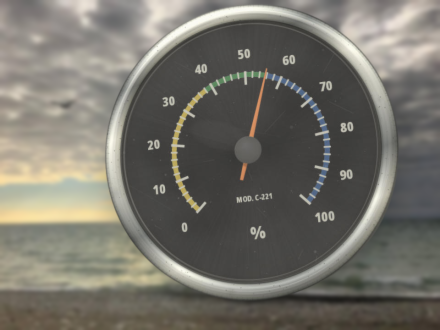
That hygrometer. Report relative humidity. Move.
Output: 56 %
